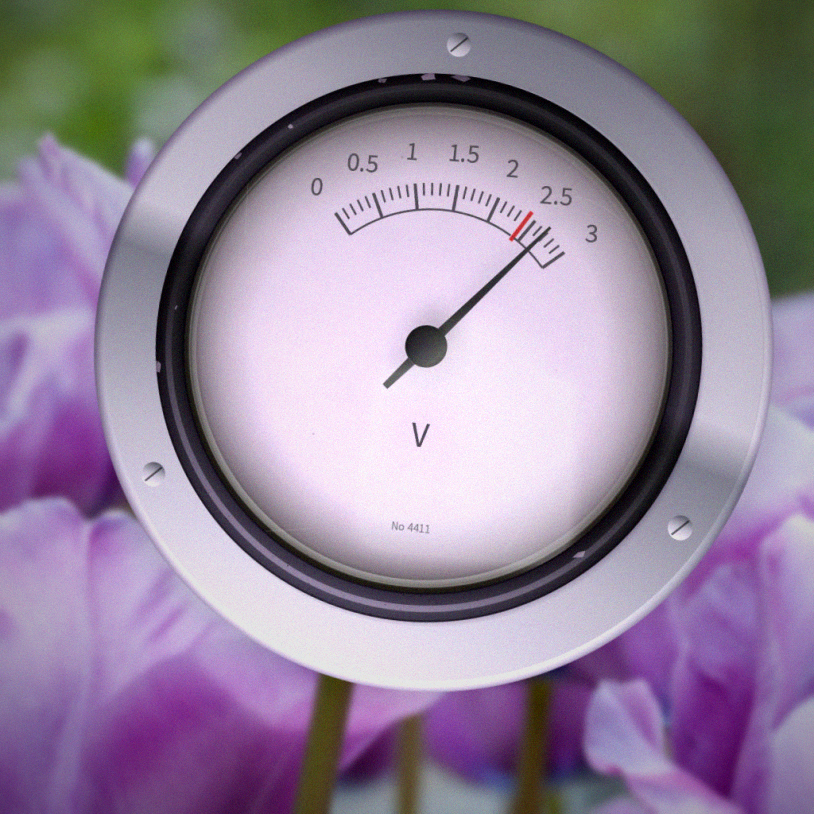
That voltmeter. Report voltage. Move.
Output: 2.7 V
